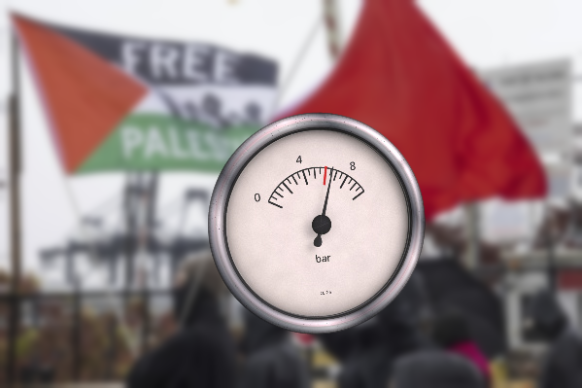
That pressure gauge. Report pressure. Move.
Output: 6.5 bar
